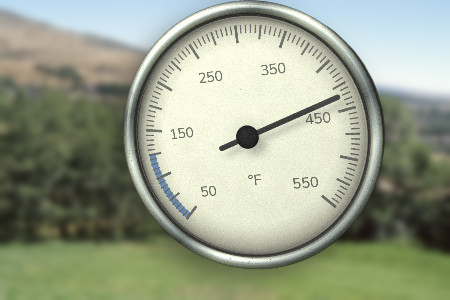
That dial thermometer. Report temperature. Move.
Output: 435 °F
